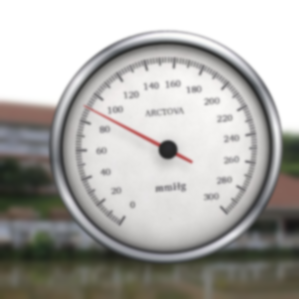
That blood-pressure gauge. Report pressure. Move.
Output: 90 mmHg
